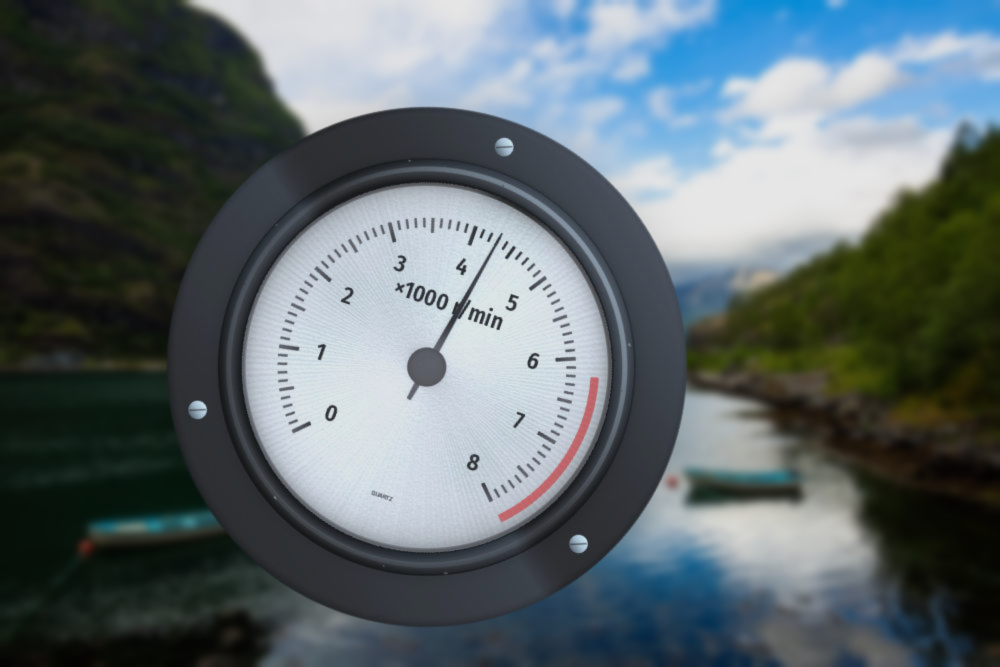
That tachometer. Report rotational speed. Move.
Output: 4300 rpm
